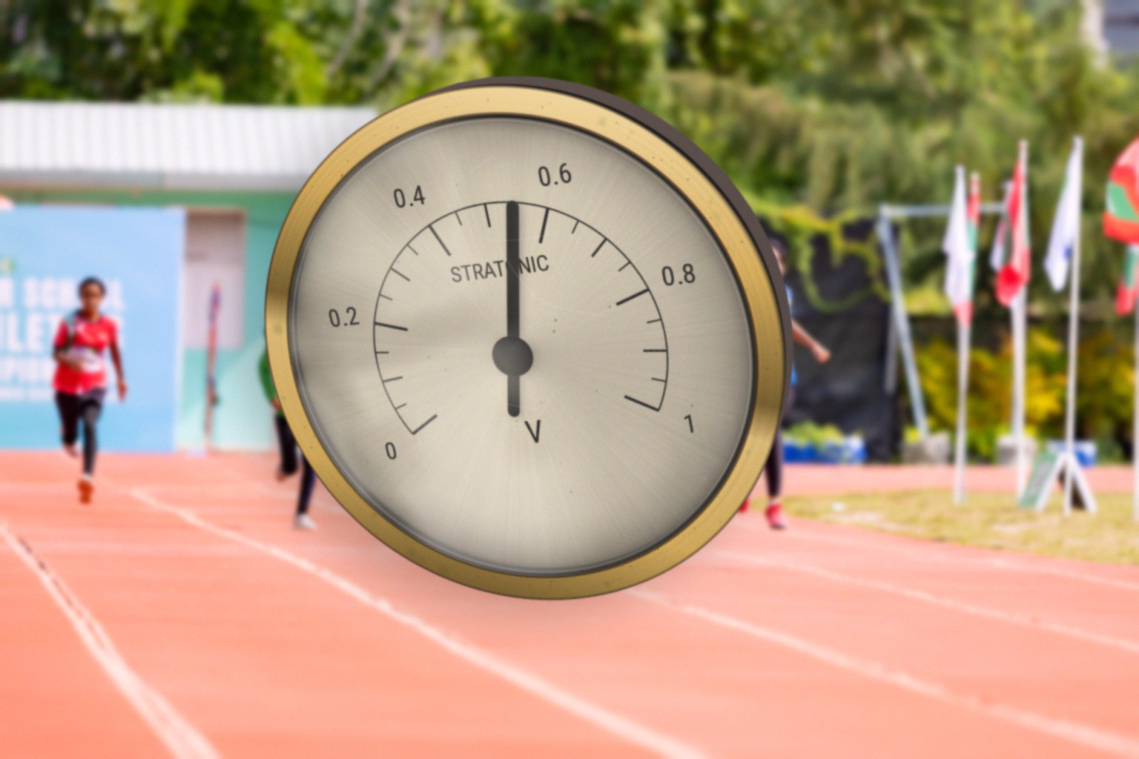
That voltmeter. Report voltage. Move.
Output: 0.55 V
